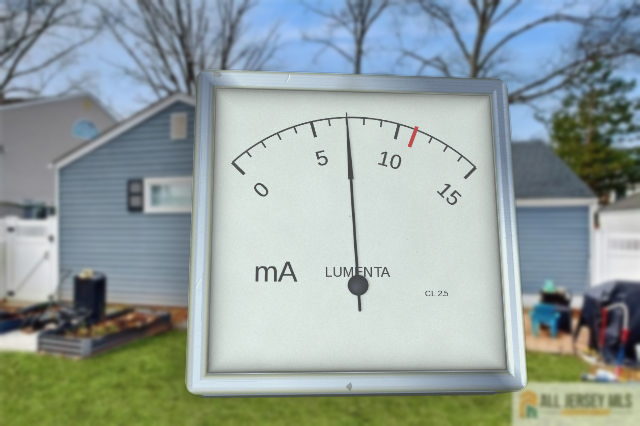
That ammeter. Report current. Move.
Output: 7 mA
